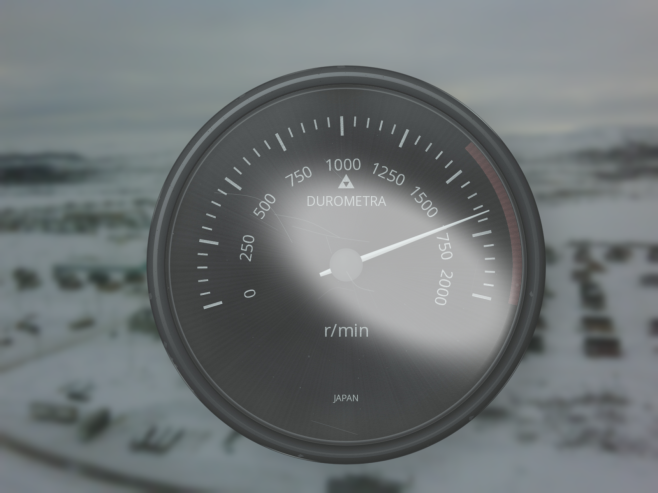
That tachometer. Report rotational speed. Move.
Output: 1675 rpm
